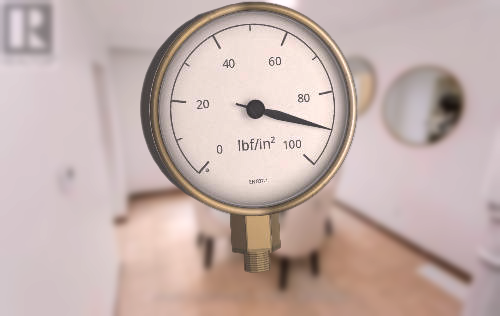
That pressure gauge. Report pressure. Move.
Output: 90 psi
